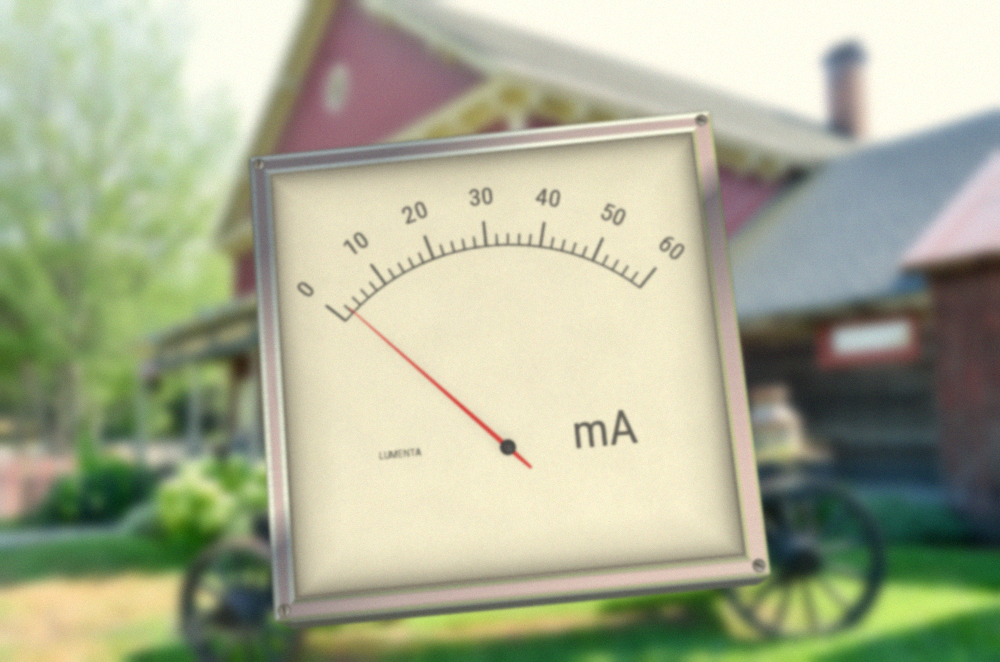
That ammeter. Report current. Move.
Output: 2 mA
